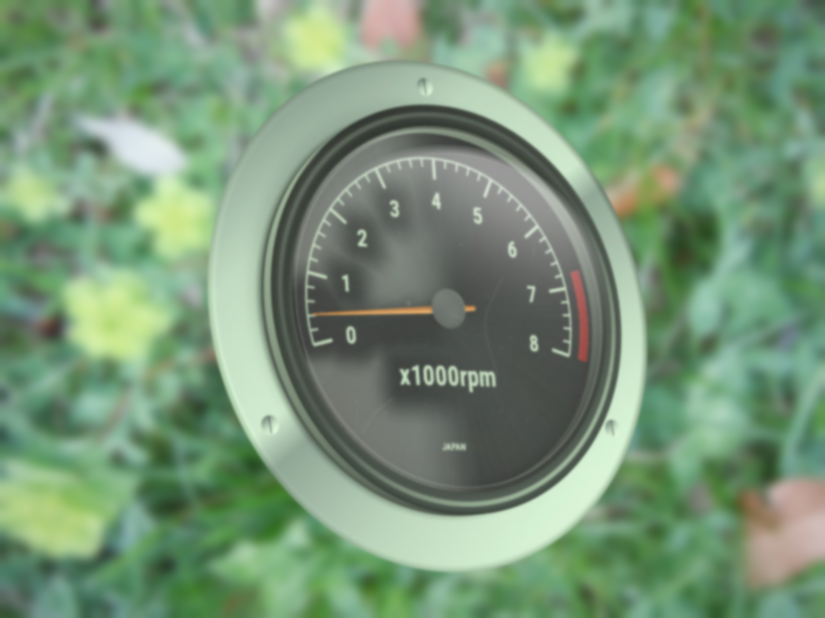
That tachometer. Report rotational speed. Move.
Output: 400 rpm
